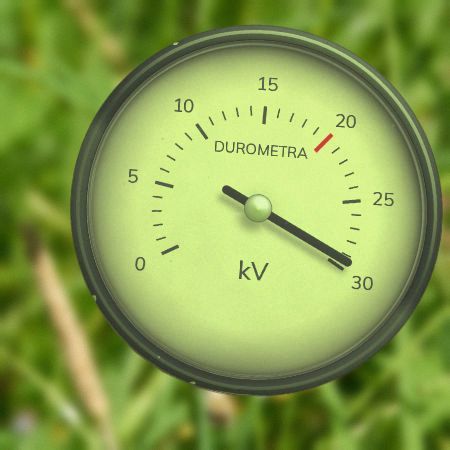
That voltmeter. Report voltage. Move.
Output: 29.5 kV
